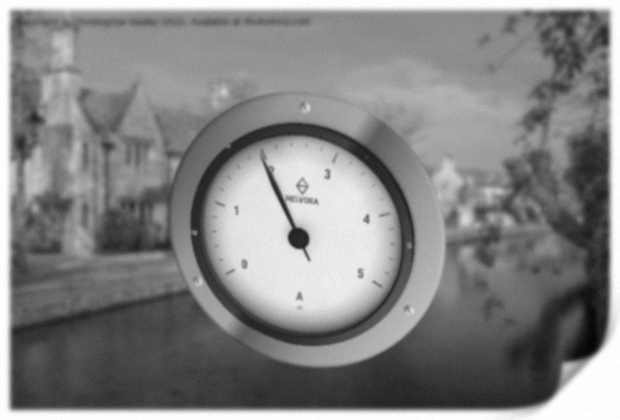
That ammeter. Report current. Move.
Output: 2 A
